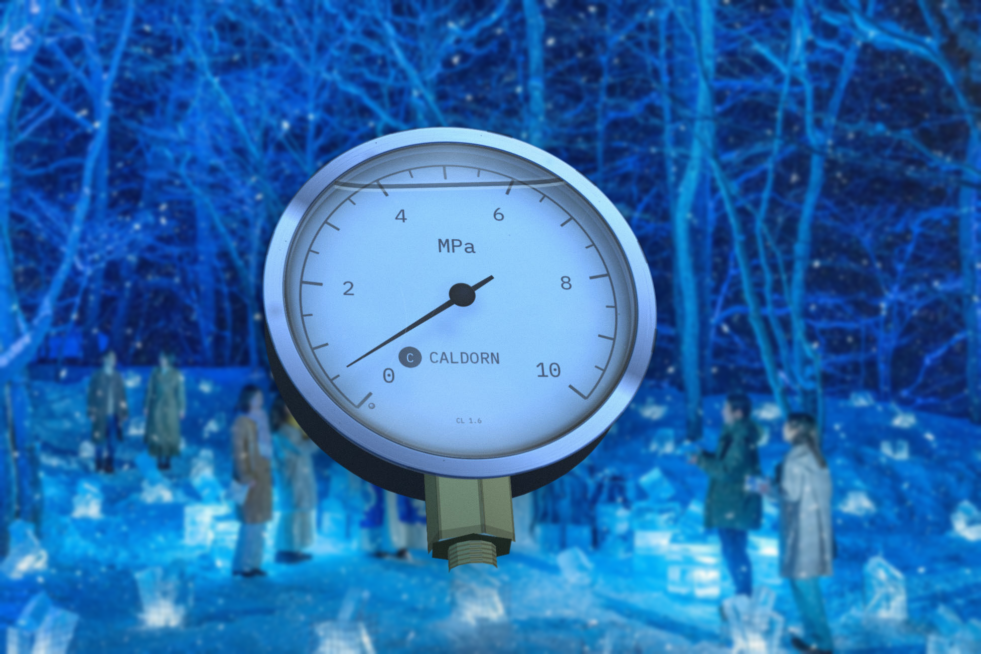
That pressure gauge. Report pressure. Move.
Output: 0.5 MPa
